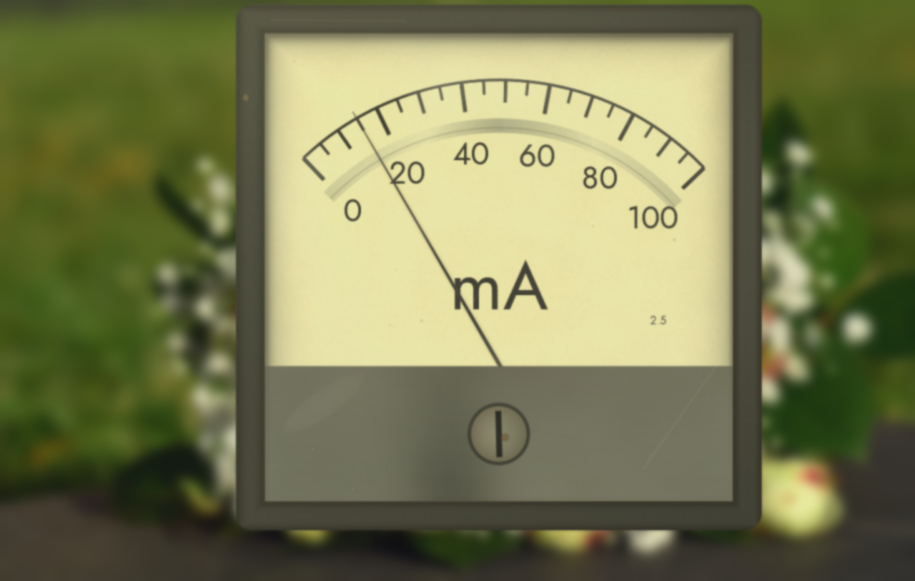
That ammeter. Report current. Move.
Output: 15 mA
